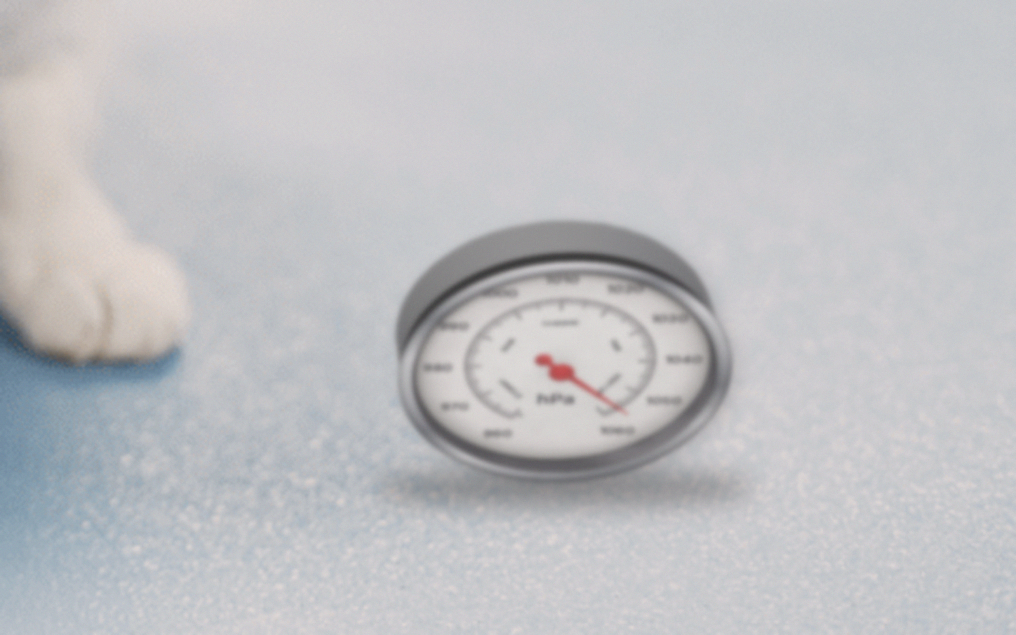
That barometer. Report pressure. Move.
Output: 1055 hPa
